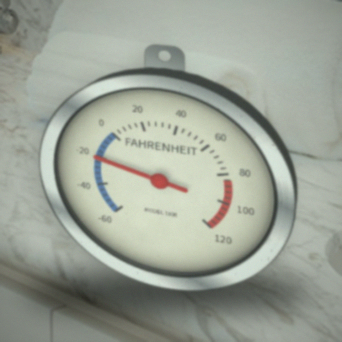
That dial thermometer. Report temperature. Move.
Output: -20 °F
